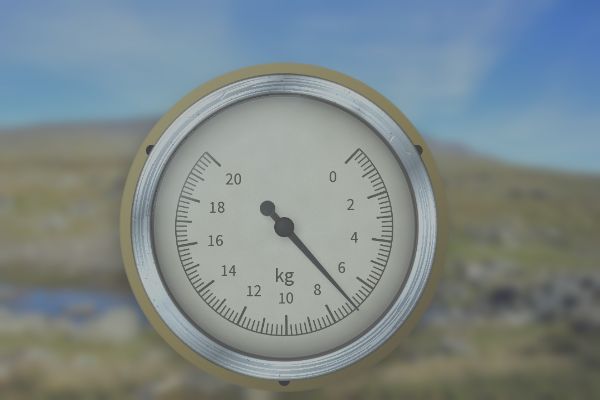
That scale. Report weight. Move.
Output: 7 kg
